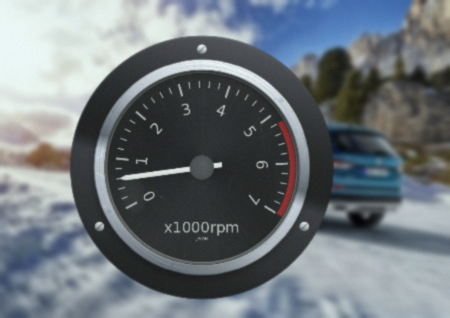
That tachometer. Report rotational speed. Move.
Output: 600 rpm
